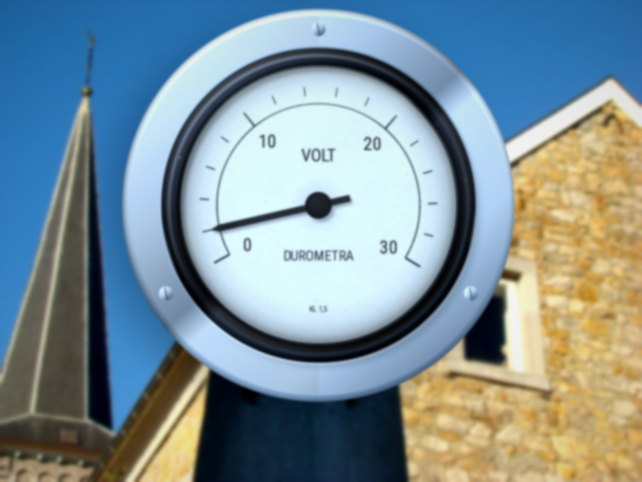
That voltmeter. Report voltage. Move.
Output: 2 V
